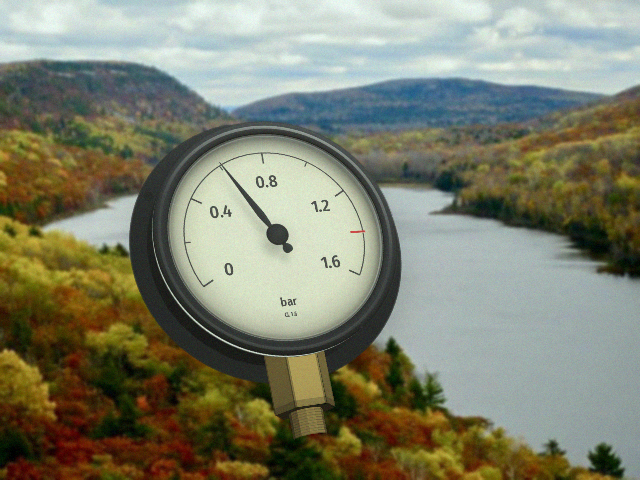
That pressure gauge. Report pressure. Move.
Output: 0.6 bar
